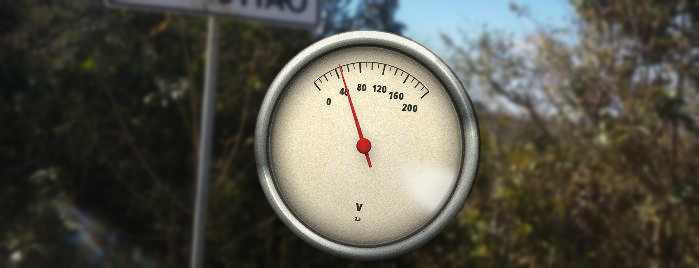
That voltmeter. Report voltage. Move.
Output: 50 V
